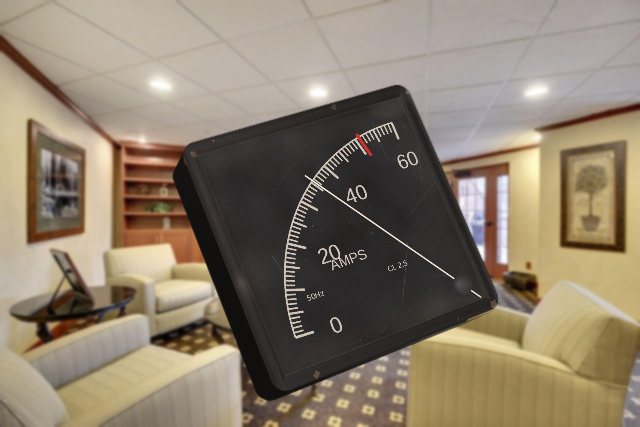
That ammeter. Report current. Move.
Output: 35 A
